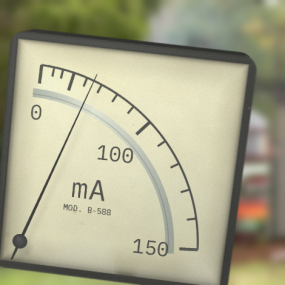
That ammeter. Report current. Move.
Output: 65 mA
